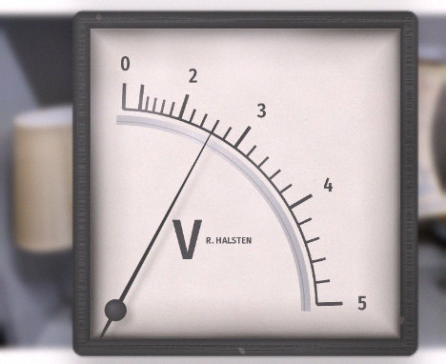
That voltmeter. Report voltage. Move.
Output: 2.6 V
